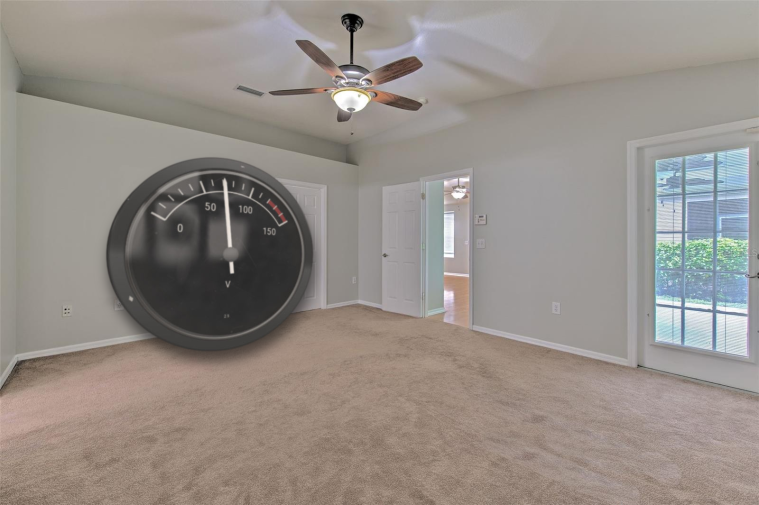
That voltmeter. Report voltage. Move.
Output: 70 V
